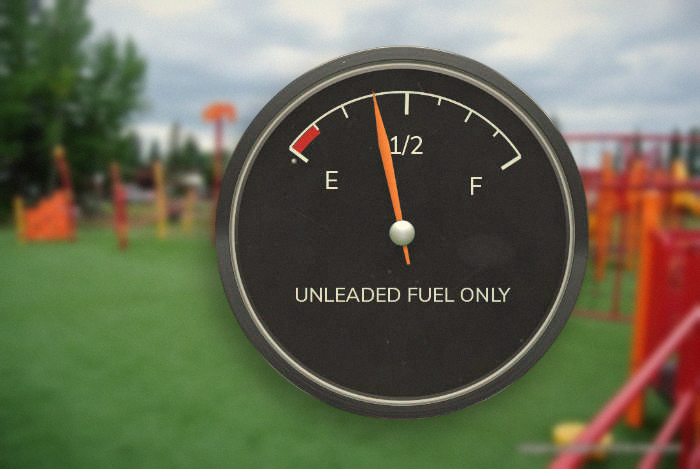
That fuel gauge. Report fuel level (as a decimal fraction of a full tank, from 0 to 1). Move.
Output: 0.375
